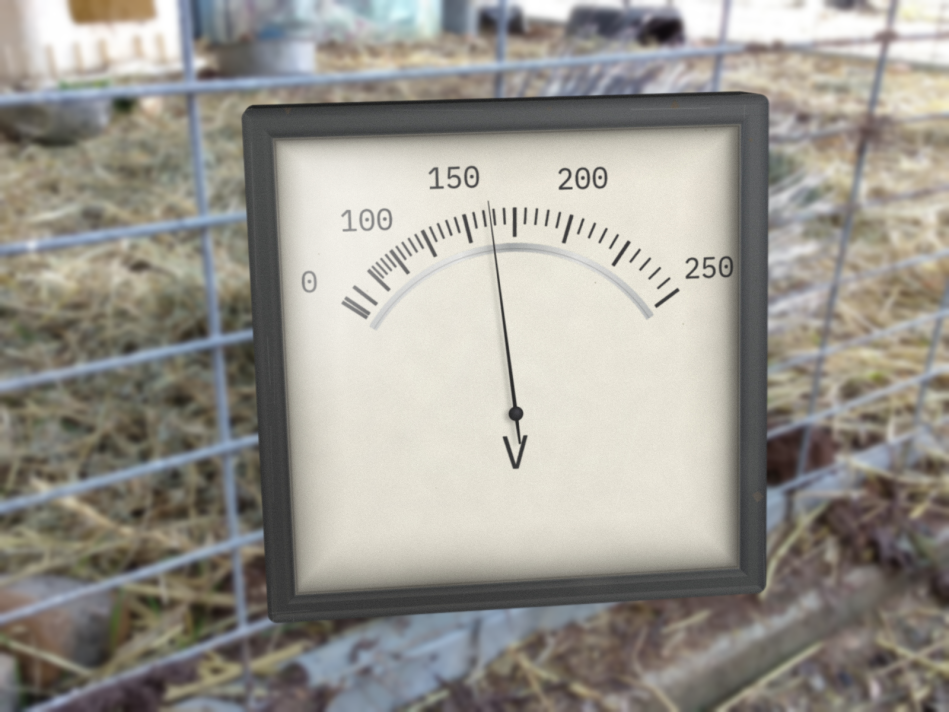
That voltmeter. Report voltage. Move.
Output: 162.5 V
